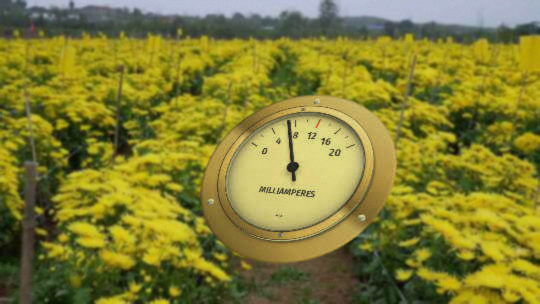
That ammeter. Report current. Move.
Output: 7 mA
